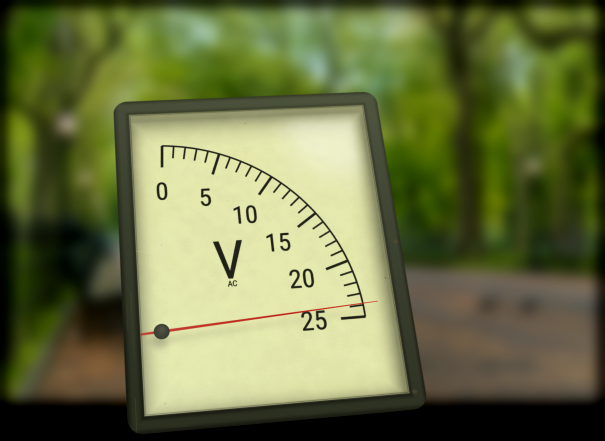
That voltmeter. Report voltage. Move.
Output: 24 V
